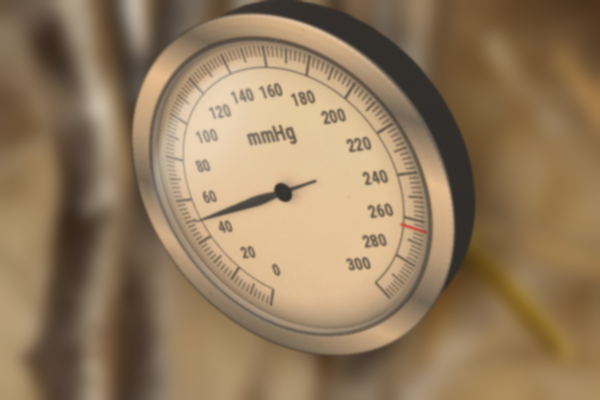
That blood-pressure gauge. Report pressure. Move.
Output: 50 mmHg
